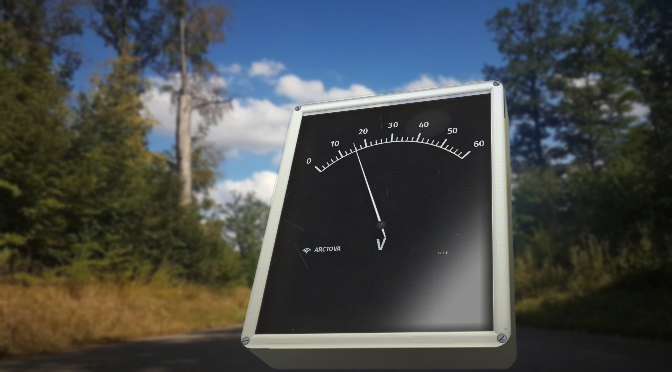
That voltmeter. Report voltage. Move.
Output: 16 V
